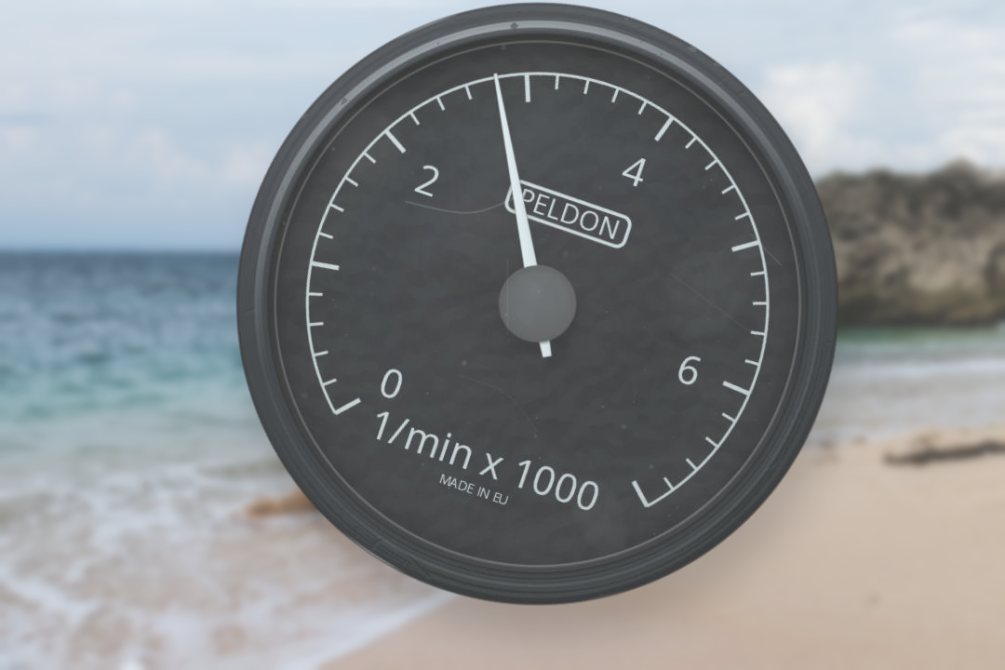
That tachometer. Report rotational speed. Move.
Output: 2800 rpm
